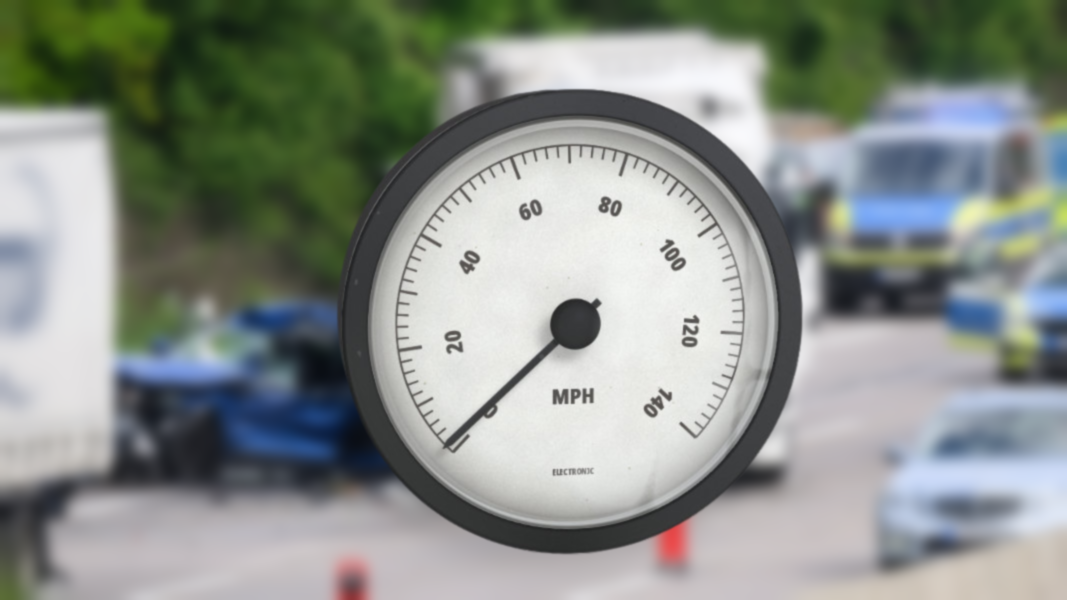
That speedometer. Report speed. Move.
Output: 2 mph
